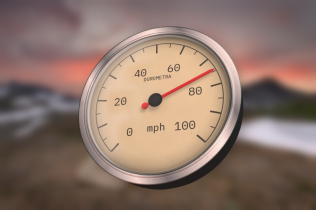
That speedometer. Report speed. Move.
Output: 75 mph
